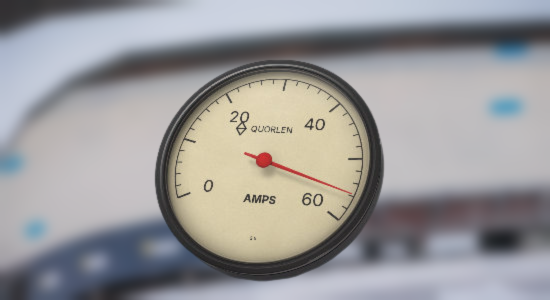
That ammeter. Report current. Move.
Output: 56 A
